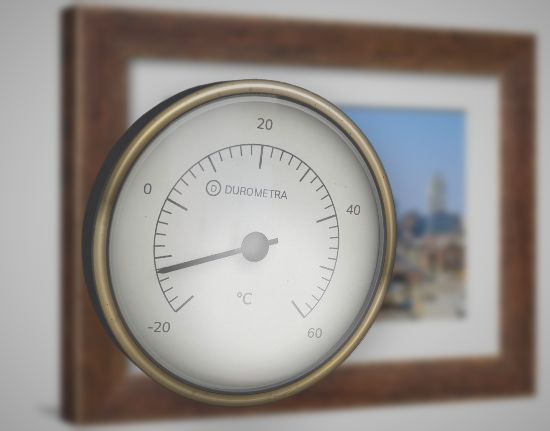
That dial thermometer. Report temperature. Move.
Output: -12 °C
